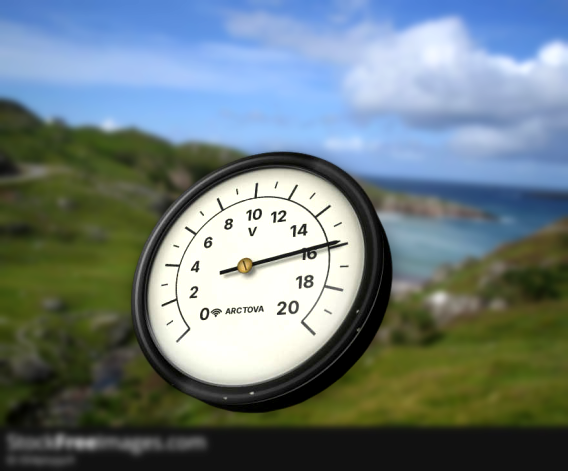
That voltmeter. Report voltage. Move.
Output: 16 V
